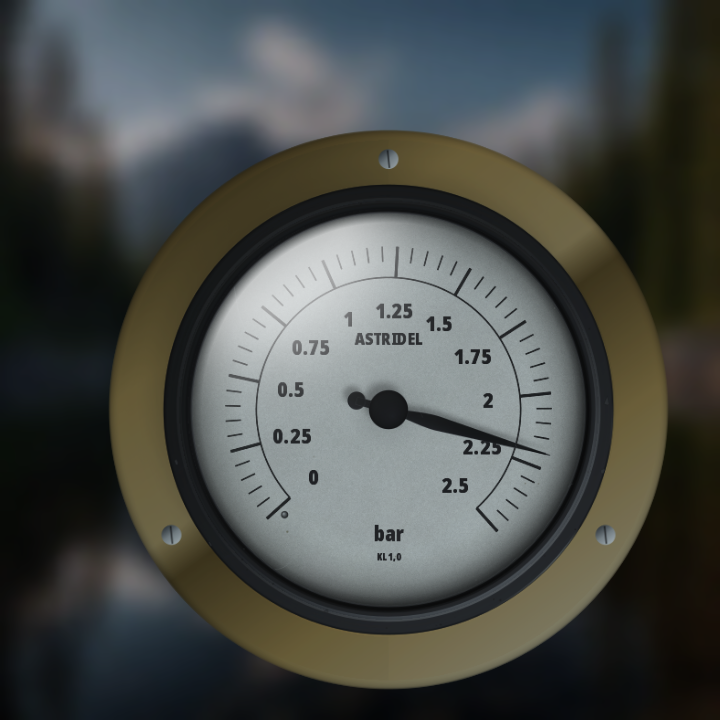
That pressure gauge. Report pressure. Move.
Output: 2.2 bar
